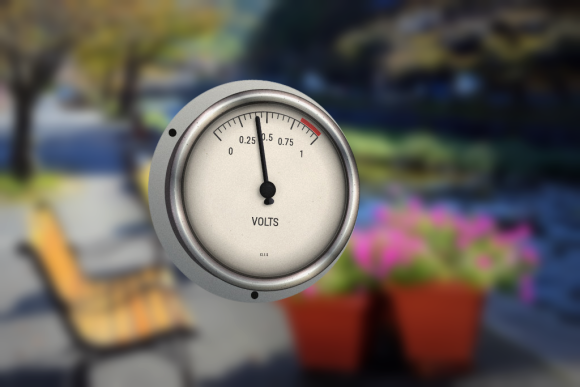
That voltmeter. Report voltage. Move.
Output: 0.4 V
